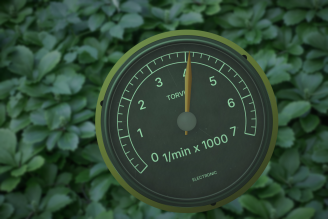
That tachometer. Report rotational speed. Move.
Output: 4100 rpm
